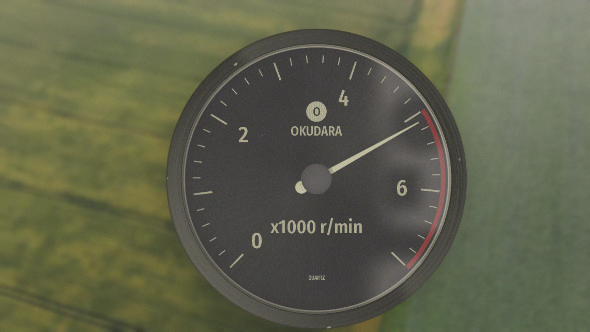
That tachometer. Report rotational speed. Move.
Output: 5100 rpm
